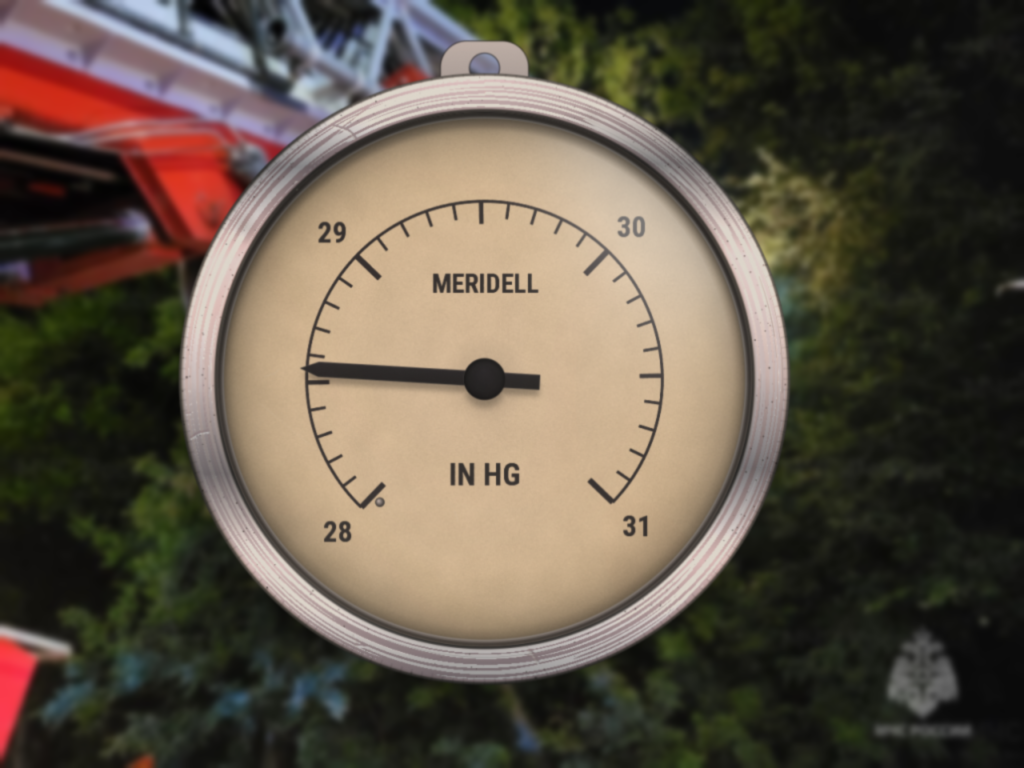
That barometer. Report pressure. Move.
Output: 28.55 inHg
